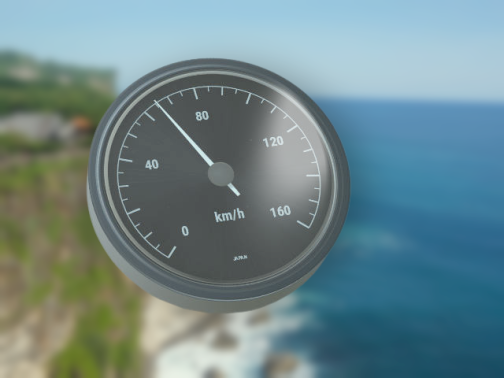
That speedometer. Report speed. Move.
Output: 65 km/h
